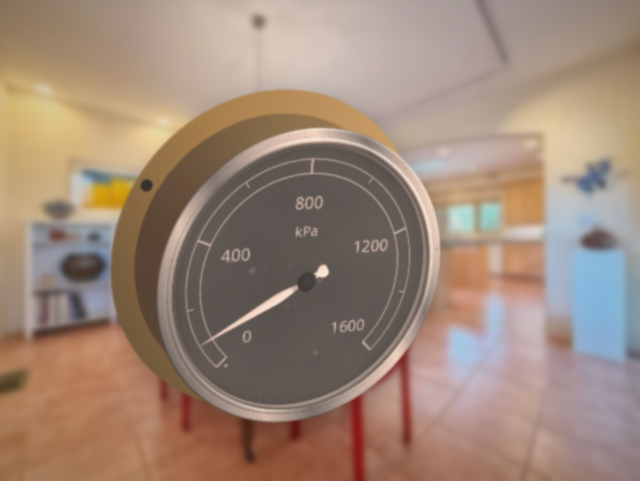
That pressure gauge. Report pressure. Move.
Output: 100 kPa
